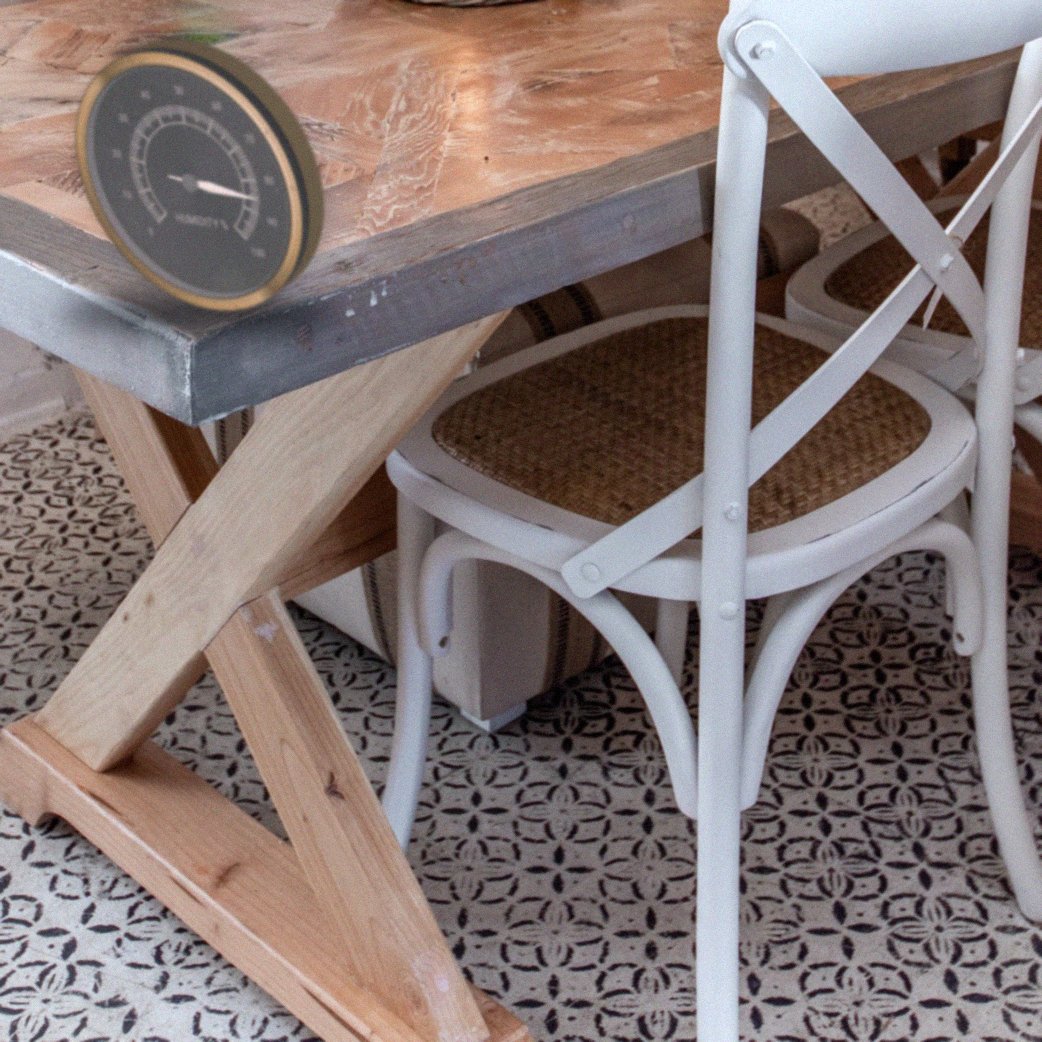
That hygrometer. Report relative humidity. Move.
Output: 85 %
